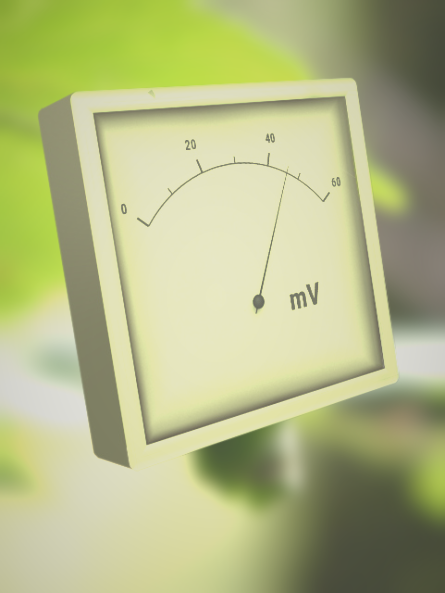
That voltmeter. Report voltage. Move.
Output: 45 mV
